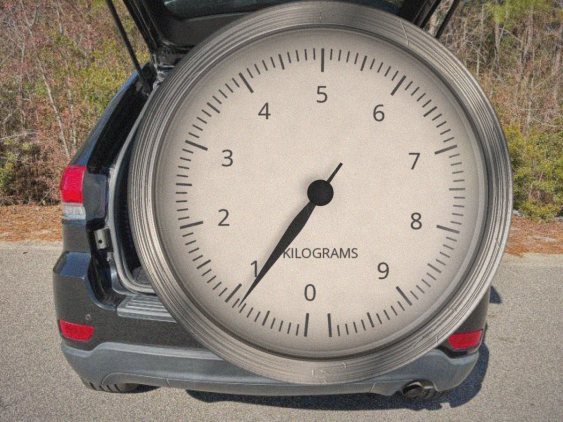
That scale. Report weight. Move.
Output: 0.85 kg
